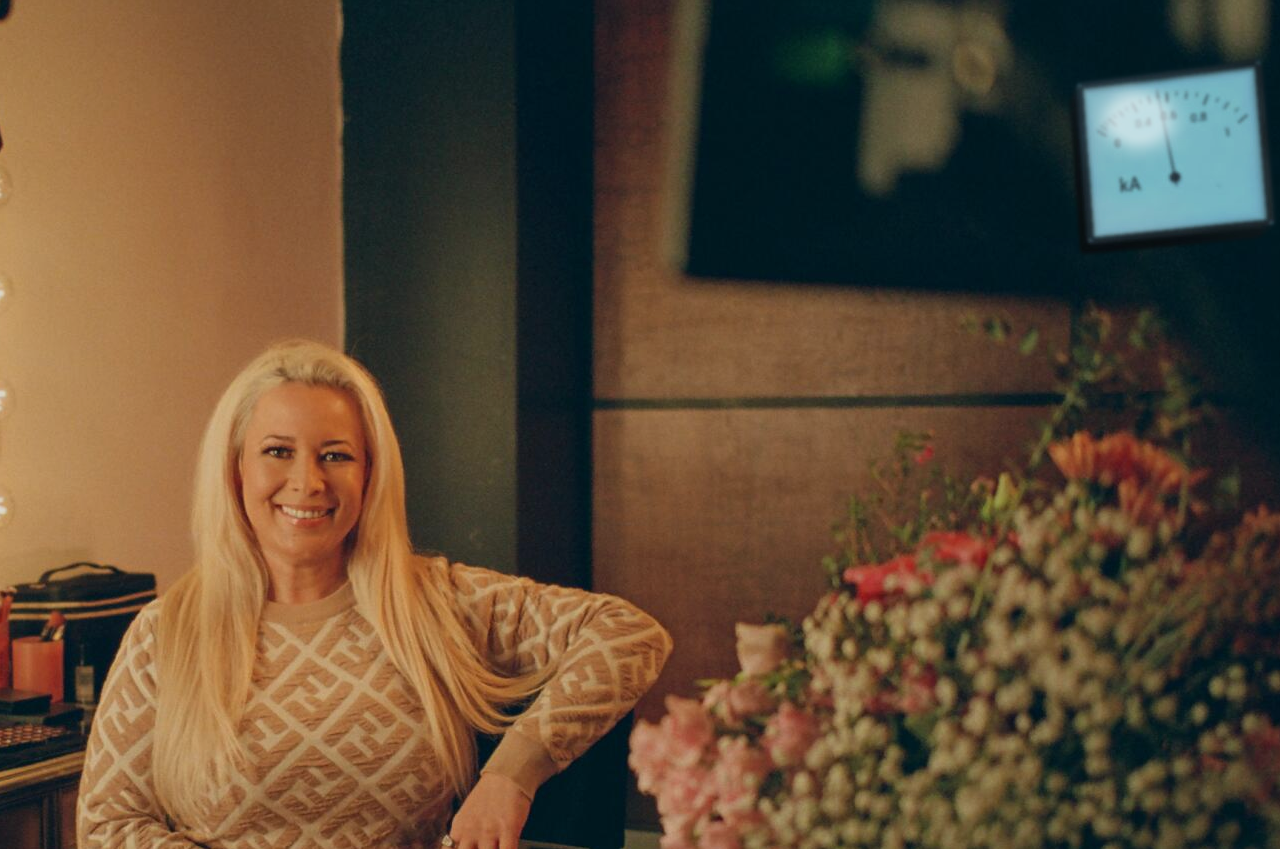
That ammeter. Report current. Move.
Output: 0.55 kA
